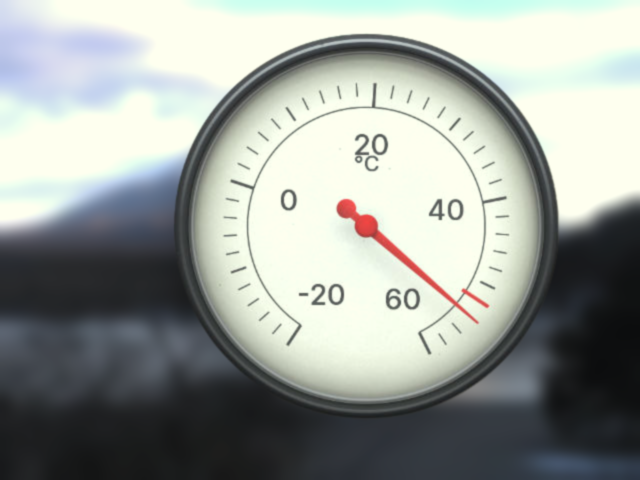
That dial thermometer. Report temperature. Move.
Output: 54 °C
